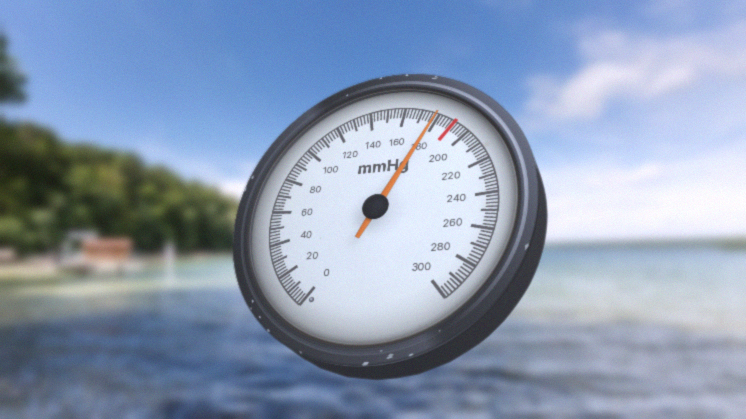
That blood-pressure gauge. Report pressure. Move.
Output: 180 mmHg
